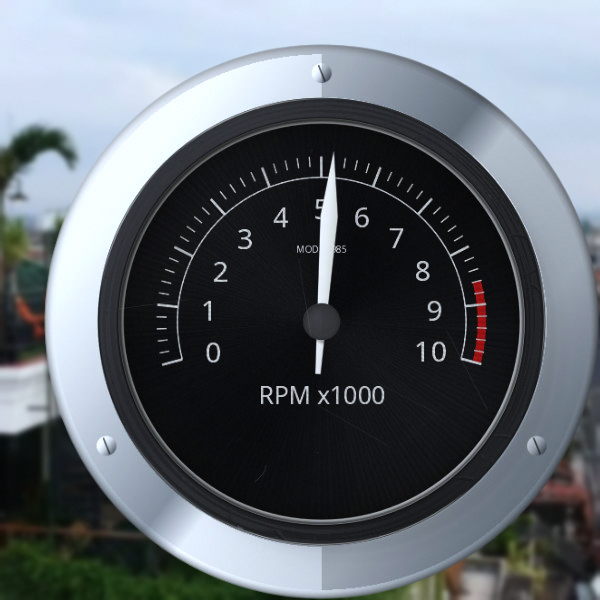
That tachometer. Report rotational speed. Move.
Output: 5200 rpm
